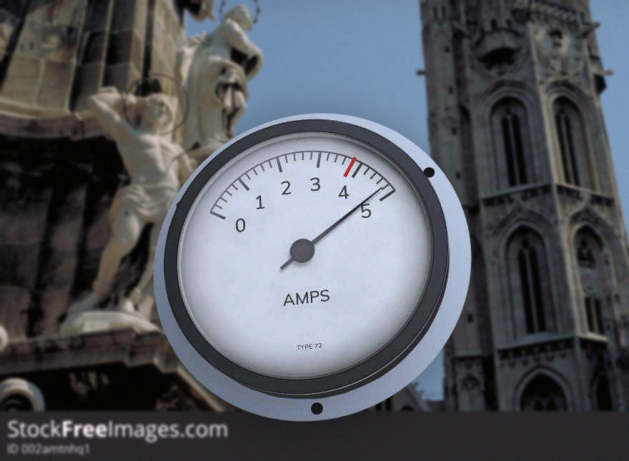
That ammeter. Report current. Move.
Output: 4.8 A
